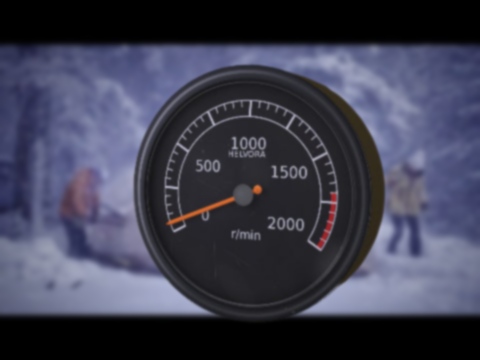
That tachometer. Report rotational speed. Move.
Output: 50 rpm
